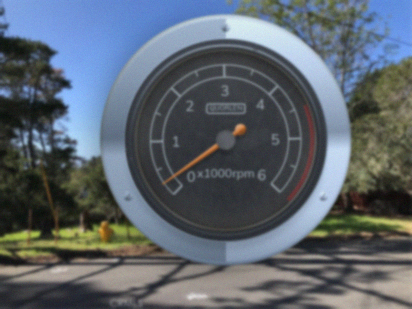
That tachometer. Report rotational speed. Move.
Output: 250 rpm
